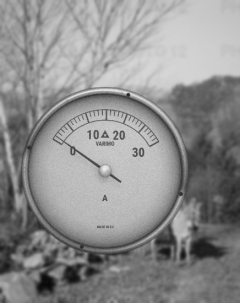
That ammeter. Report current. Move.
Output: 1 A
